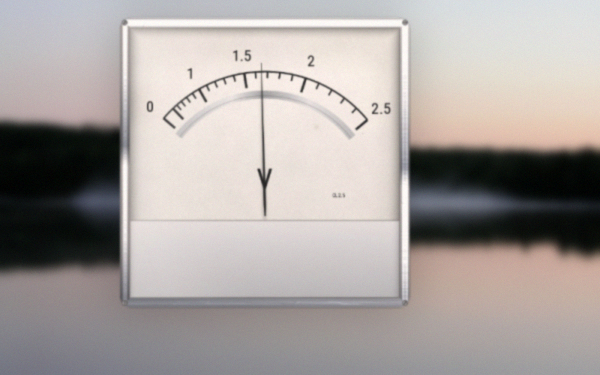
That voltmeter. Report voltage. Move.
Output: 1.65 V
